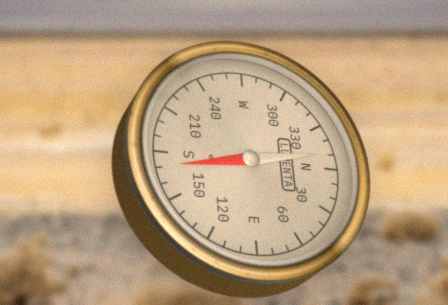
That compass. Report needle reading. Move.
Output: 170 °
